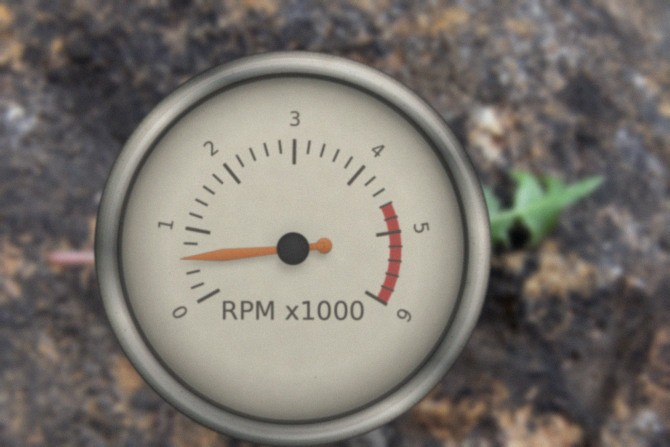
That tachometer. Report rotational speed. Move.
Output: 600 rpm
